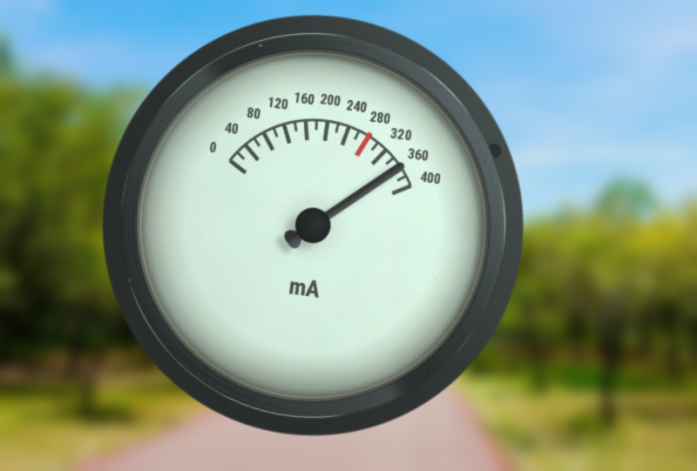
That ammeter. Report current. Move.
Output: 360 mA
